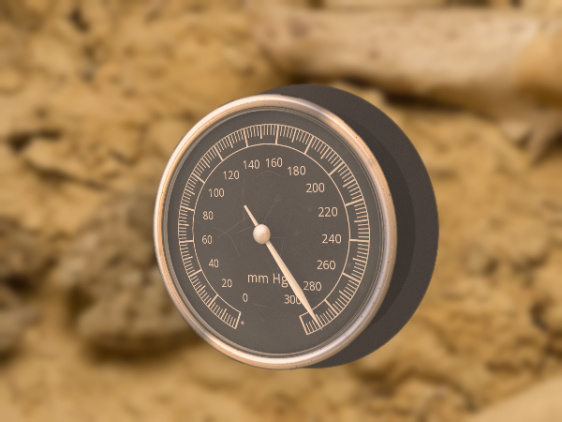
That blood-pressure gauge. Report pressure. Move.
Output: 290 mmHg
